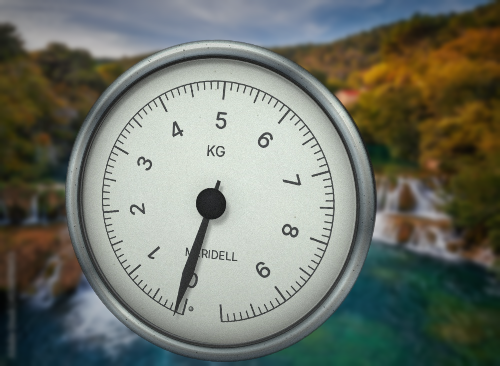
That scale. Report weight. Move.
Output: 0.1 kg
